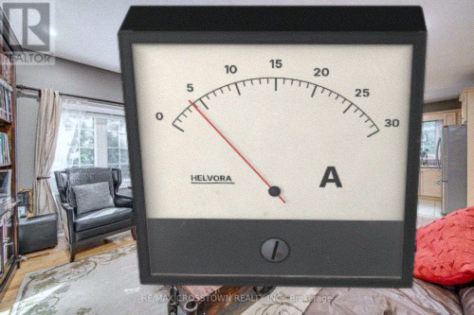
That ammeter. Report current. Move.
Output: 4 A
